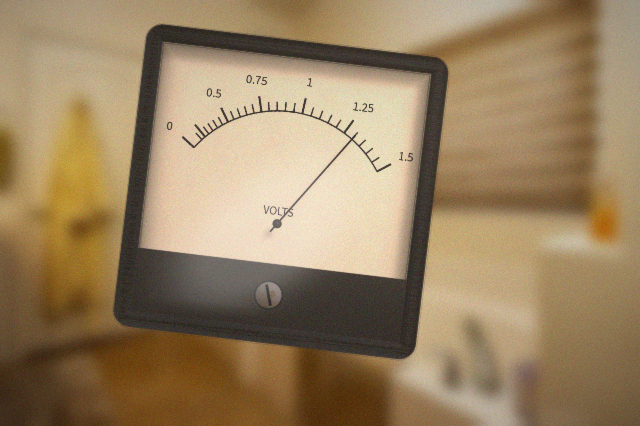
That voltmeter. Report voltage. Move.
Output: 1.3 V
